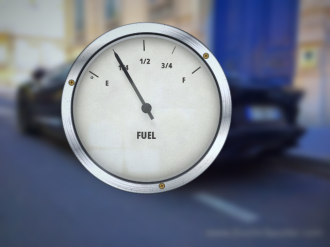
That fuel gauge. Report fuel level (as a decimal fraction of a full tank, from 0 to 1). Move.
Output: 0.25
